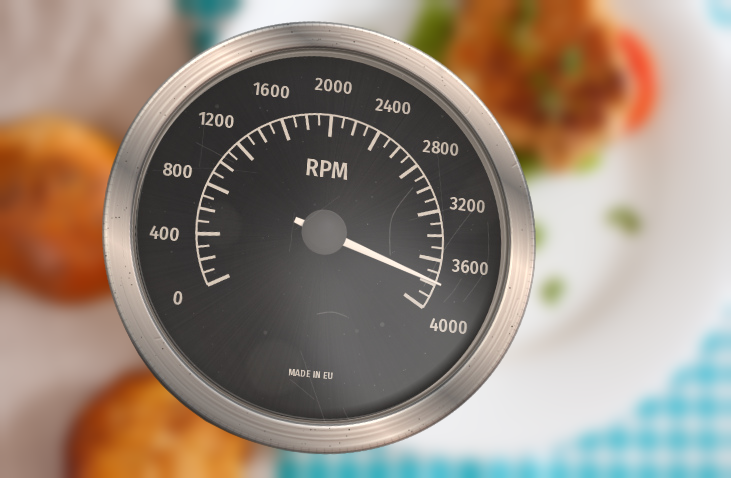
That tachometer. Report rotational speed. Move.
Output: 3800 rpm
